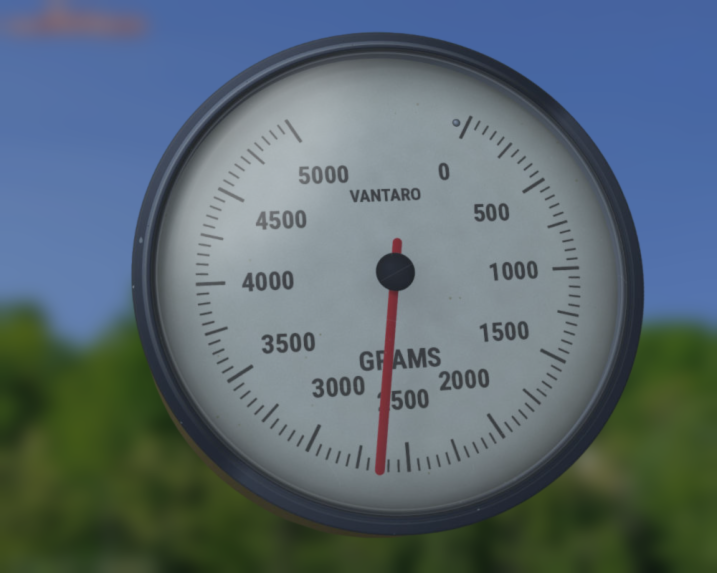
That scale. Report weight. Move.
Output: 2650 g
